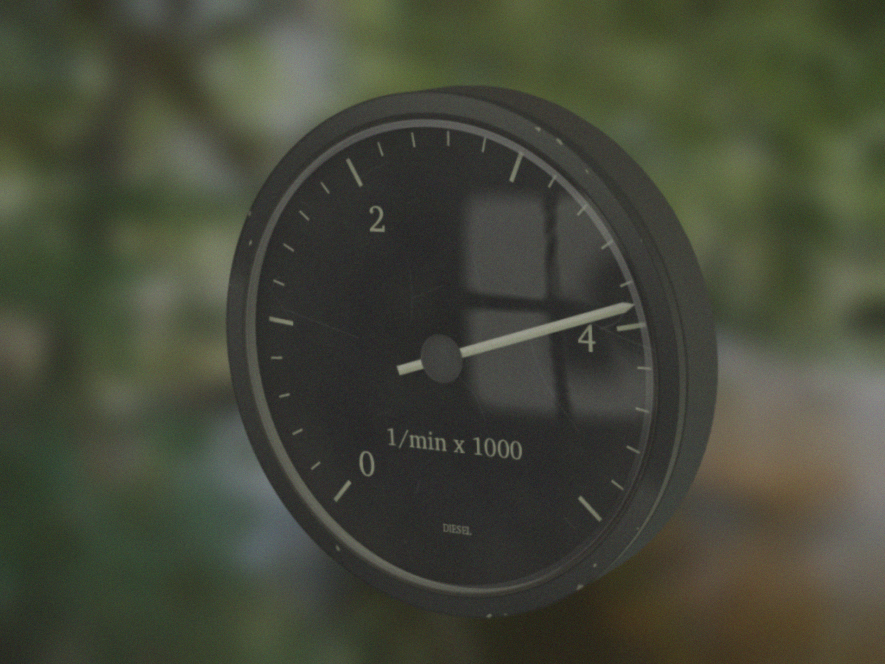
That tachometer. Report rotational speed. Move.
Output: 3900 rpm
